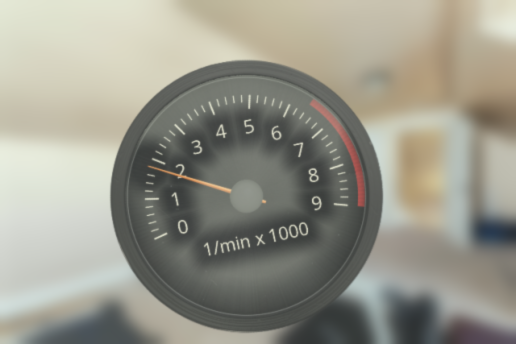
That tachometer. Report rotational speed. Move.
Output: 1800 rpm
